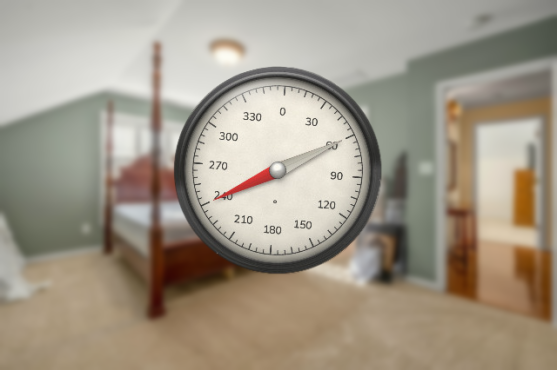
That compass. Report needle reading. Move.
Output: 240 °
